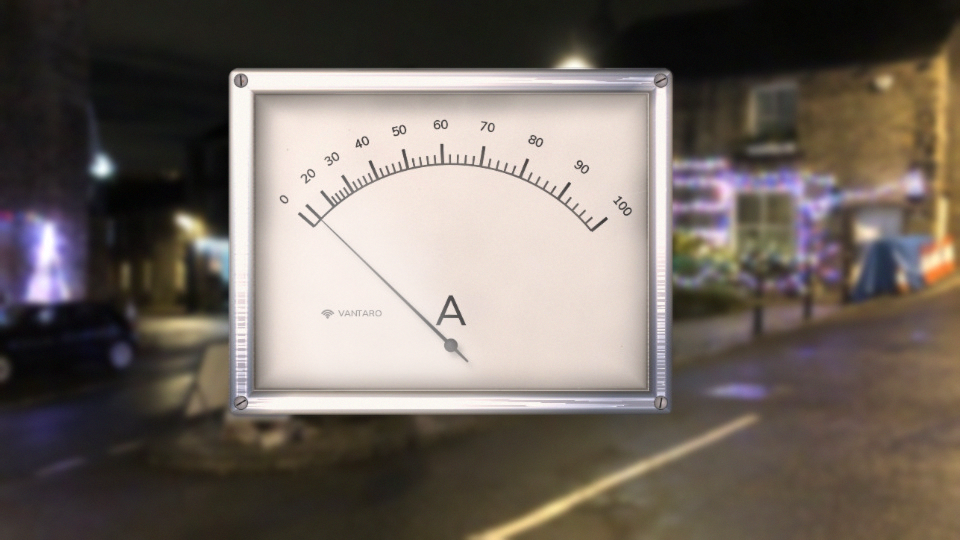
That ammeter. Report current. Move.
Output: 10 A
